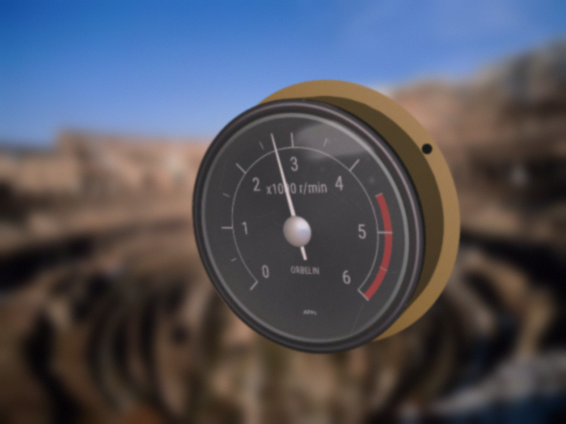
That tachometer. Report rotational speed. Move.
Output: 2750 rpm
